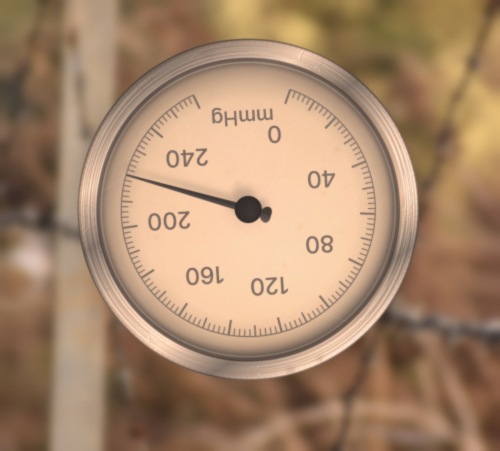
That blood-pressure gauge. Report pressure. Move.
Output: 220 mmHg
